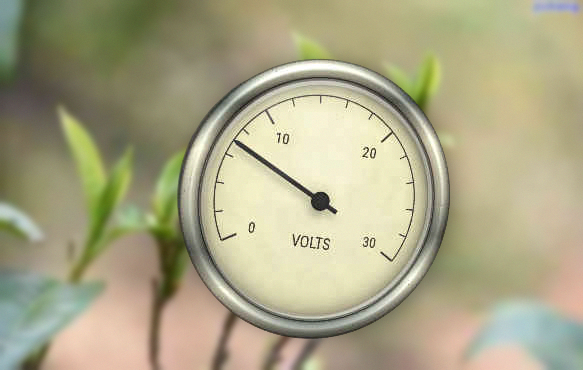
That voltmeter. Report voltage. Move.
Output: 7 V
